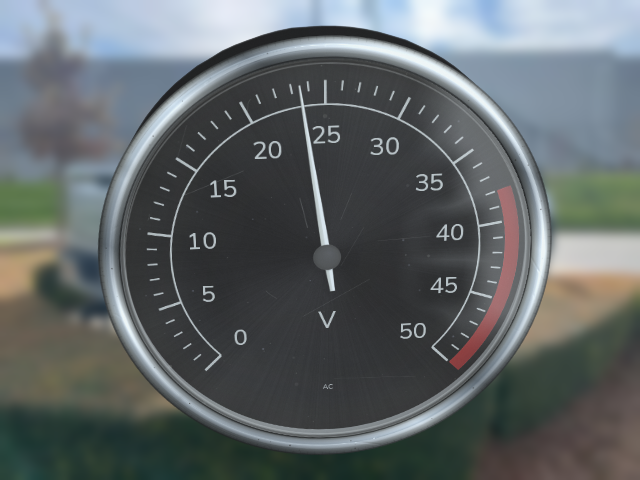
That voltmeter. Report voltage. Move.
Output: 23.5 V
